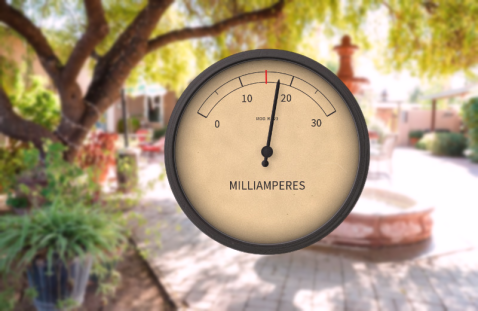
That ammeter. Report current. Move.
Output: 17.5 mA
